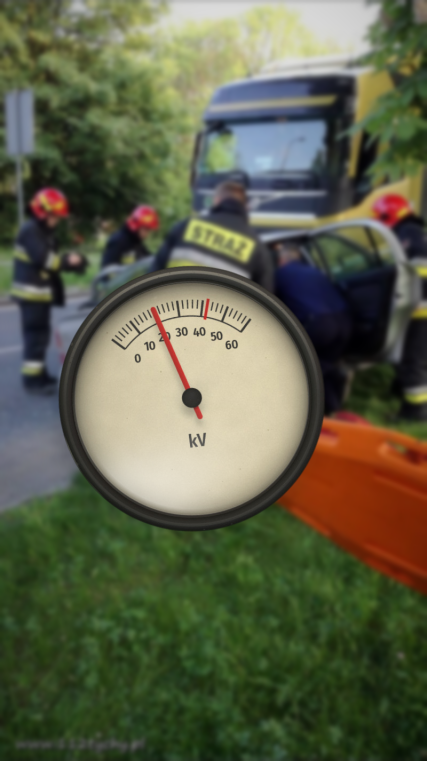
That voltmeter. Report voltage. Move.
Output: 20 kV
